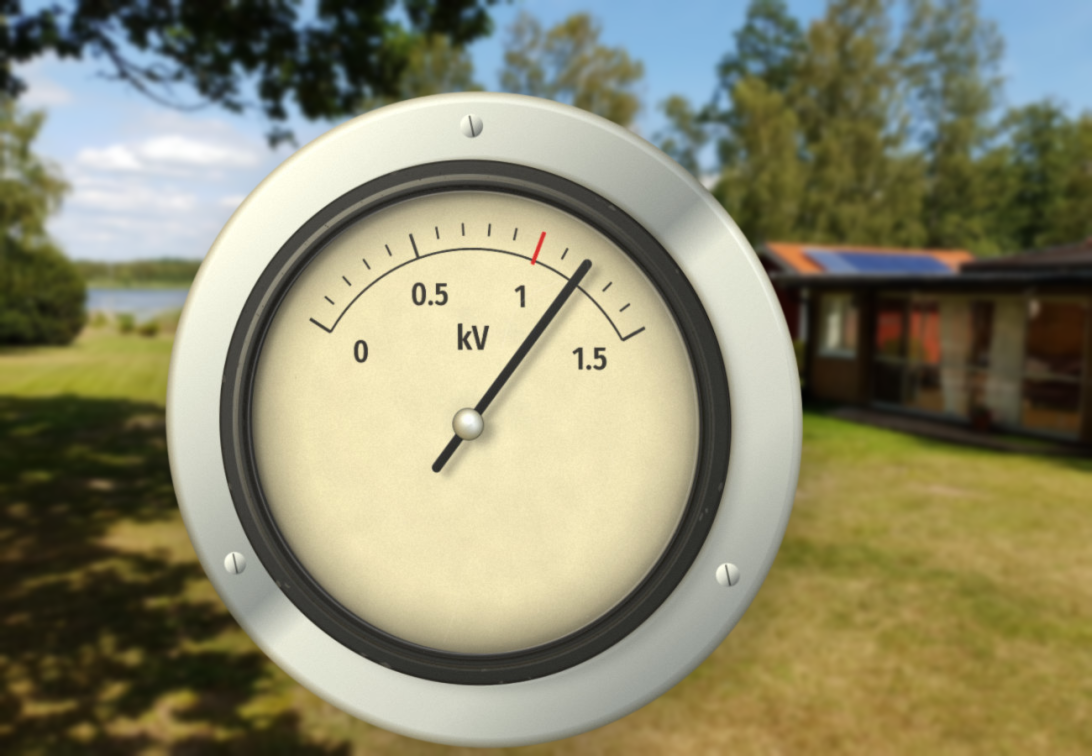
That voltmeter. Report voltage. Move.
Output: 1.2 kV
